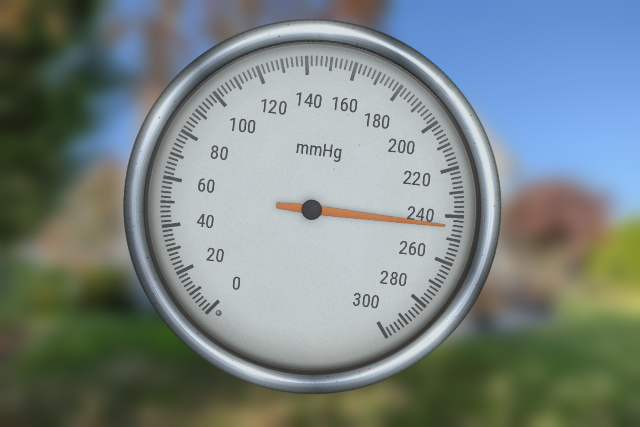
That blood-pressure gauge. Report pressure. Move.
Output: 244 mmHg
